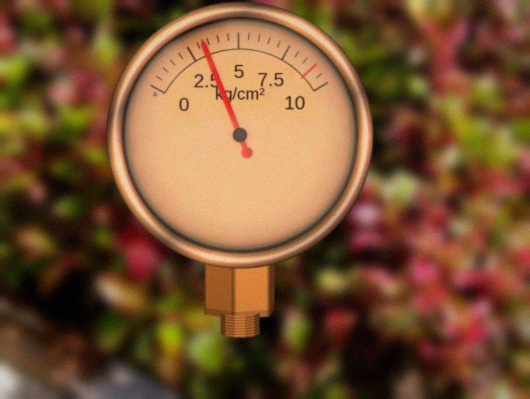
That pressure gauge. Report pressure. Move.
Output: 3.25 kg/cm²
